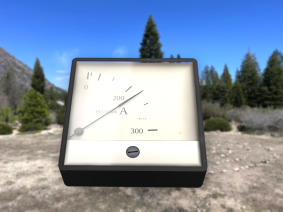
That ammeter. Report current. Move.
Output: 225 A
